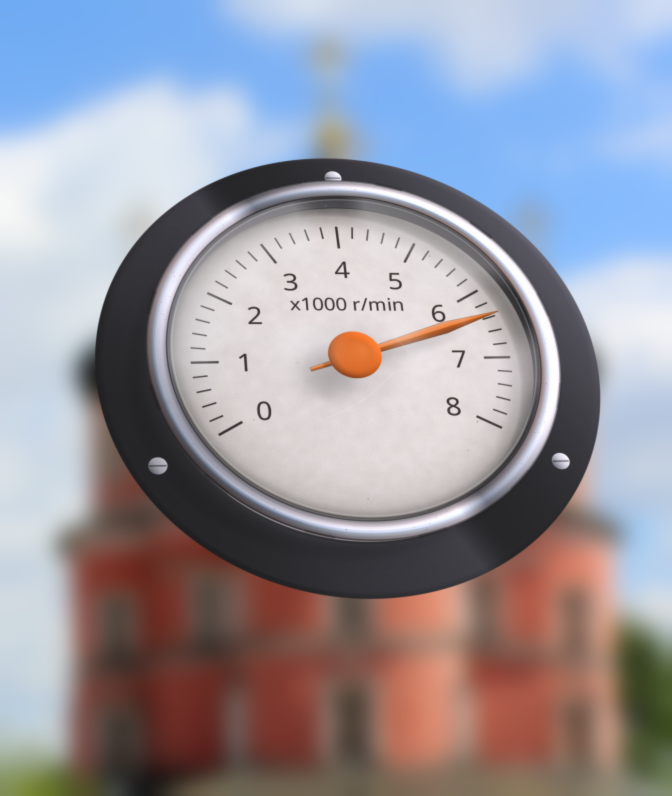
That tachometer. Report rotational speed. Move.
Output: 6400 rpm
